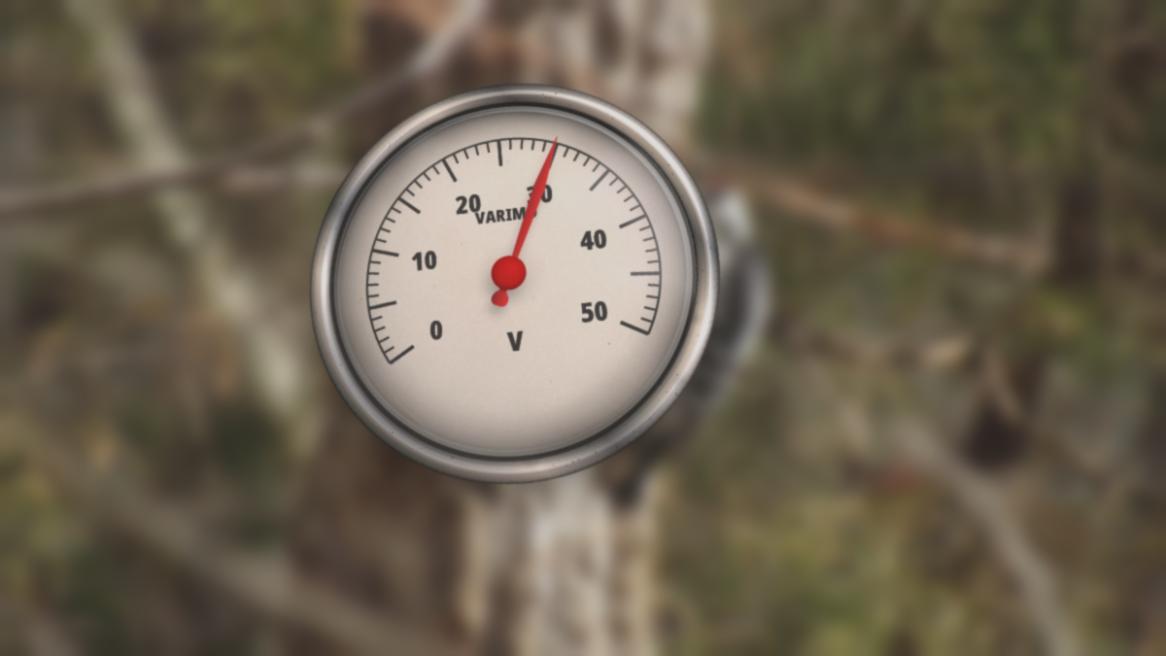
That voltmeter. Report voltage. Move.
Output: 30 V
